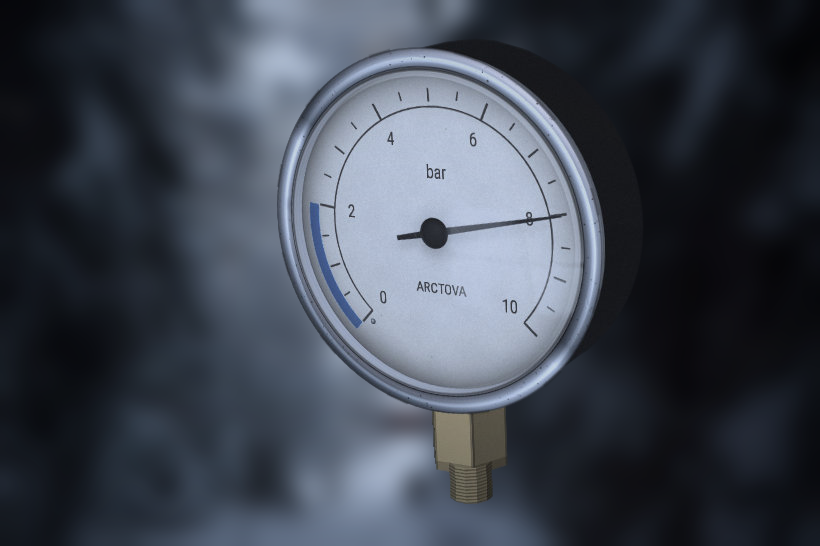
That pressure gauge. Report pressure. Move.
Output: 8 bar
